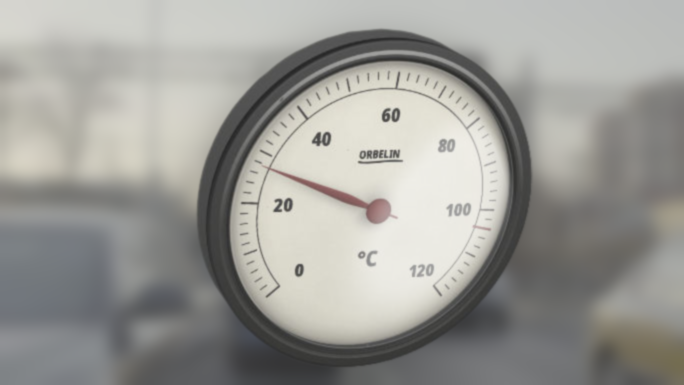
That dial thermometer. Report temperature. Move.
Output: 28 °C
